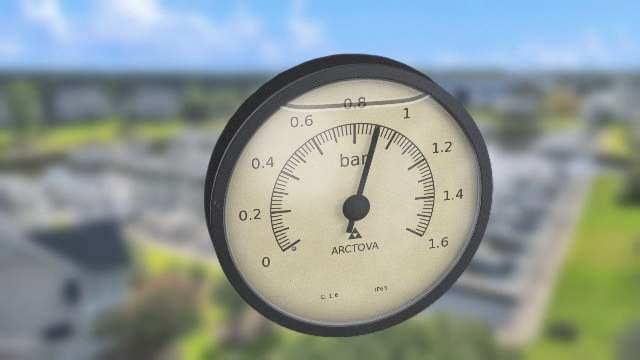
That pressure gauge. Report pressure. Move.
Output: 0.9 bar
